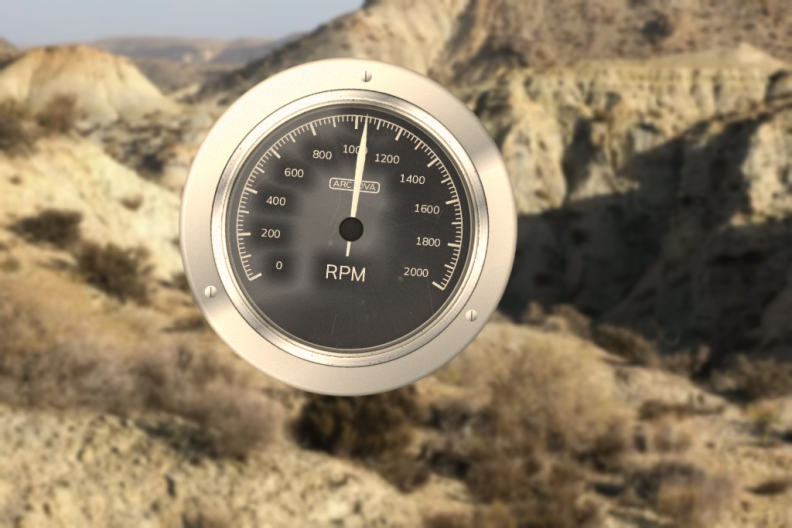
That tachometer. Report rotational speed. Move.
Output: 1040 rpm
